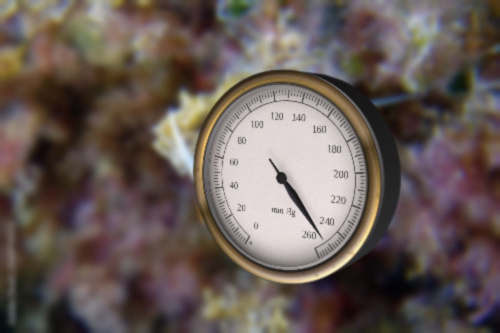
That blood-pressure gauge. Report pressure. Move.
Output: 250 mmHg
